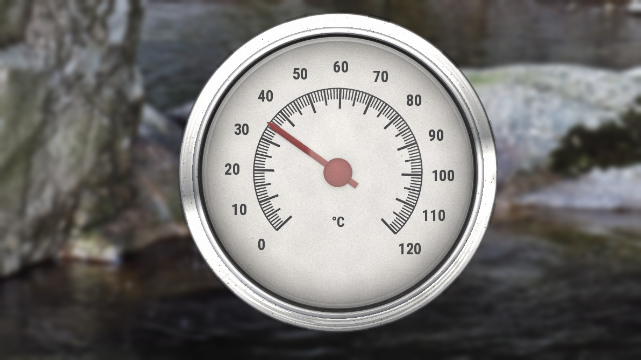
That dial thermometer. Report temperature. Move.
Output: 35 °C
